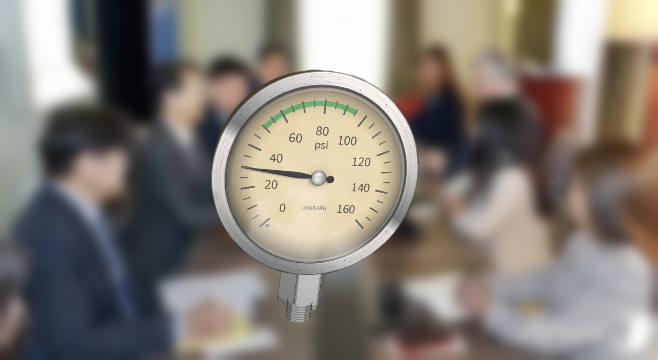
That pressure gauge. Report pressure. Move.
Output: 30 psi
